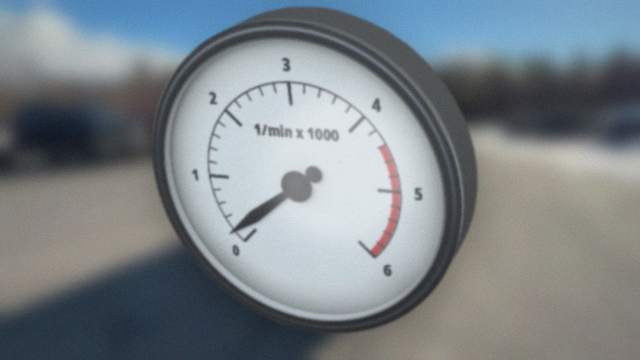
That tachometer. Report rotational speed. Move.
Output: 200 rpm
